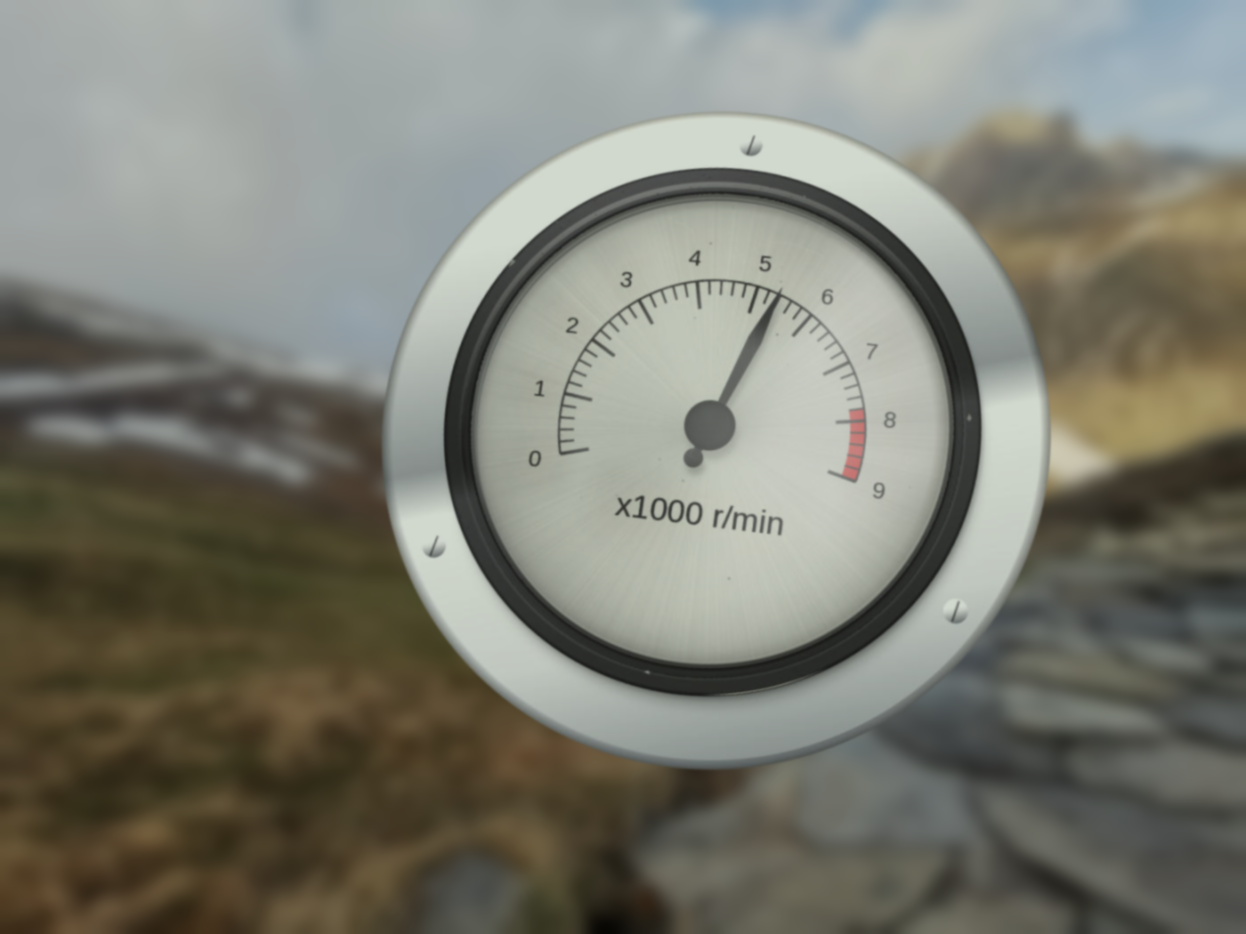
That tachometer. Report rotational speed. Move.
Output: 5400 rpm
